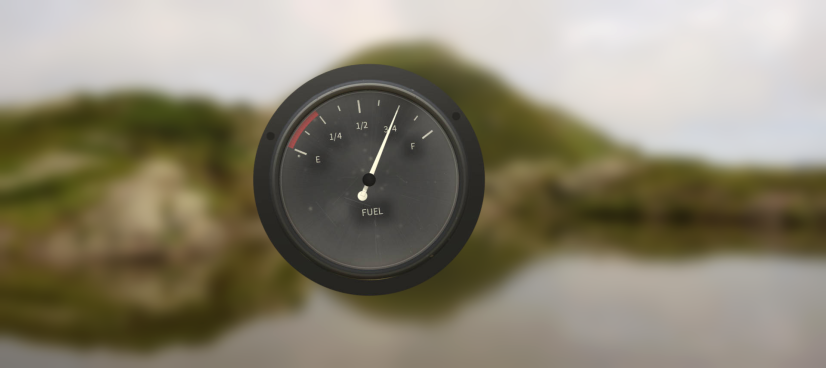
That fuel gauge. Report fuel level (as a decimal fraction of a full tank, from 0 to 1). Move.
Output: 0.75
